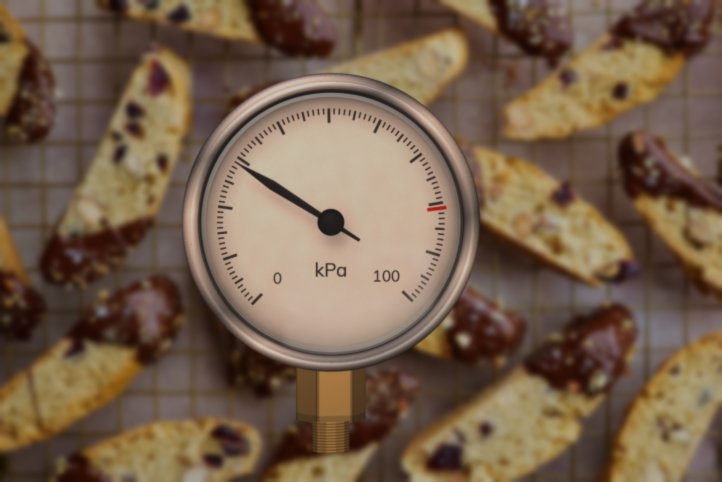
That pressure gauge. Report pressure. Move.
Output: 29 kPa
